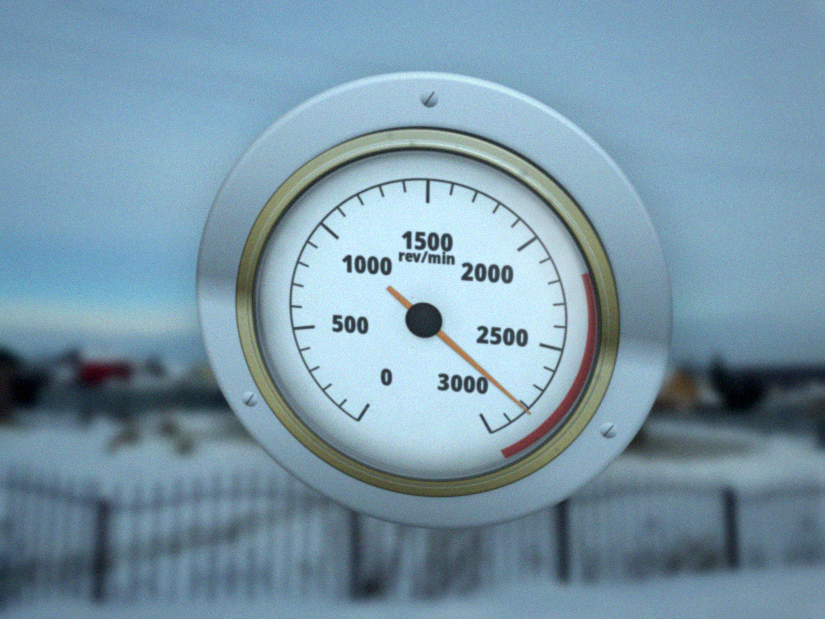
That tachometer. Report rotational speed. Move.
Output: 2800 rpm
